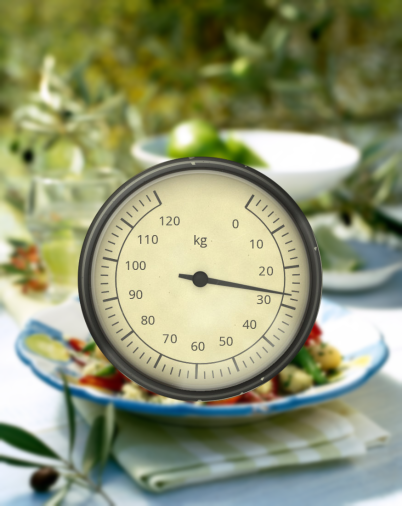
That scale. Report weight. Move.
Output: 27 kg
